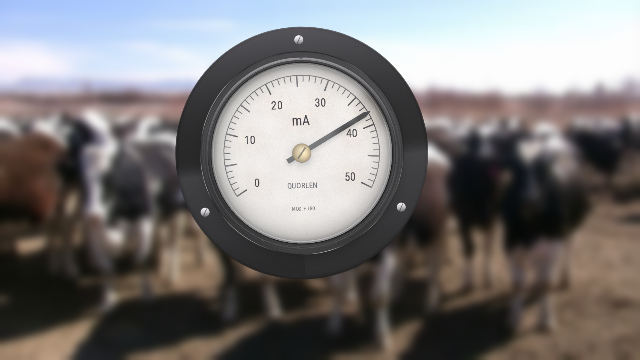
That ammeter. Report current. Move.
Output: 38 mA
